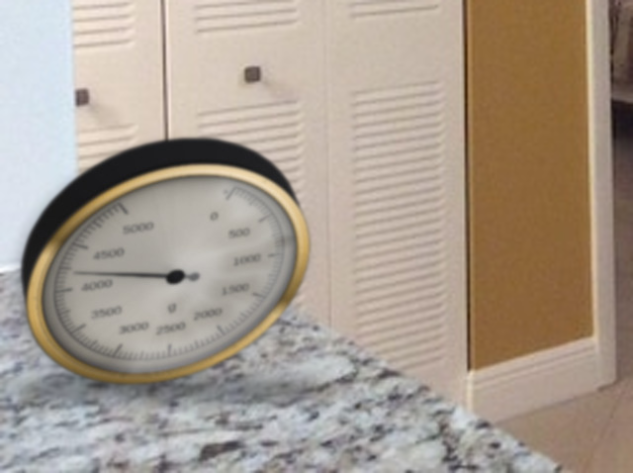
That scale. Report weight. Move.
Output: 4250 g
